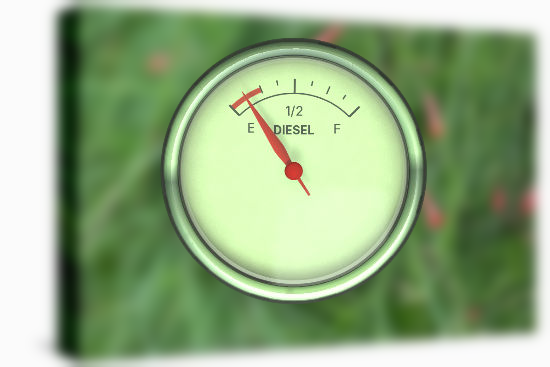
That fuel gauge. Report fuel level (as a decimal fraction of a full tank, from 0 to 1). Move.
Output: 0.125
